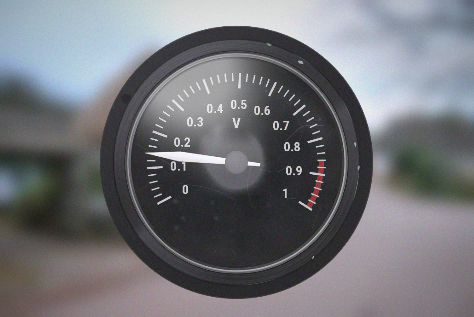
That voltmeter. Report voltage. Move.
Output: 0.14 V
